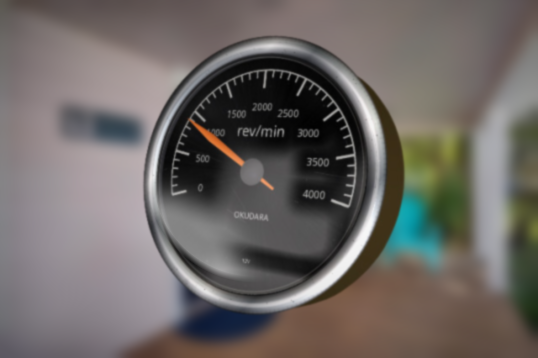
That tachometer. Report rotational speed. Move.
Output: 900 rpm
